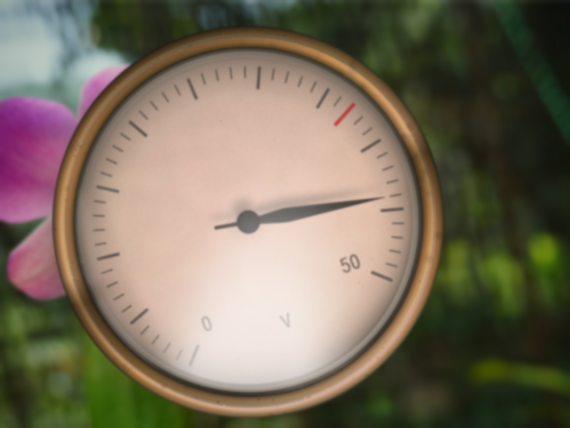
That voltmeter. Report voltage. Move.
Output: 44 V
